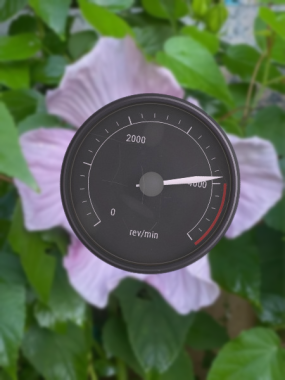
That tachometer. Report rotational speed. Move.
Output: 3900 rpm
